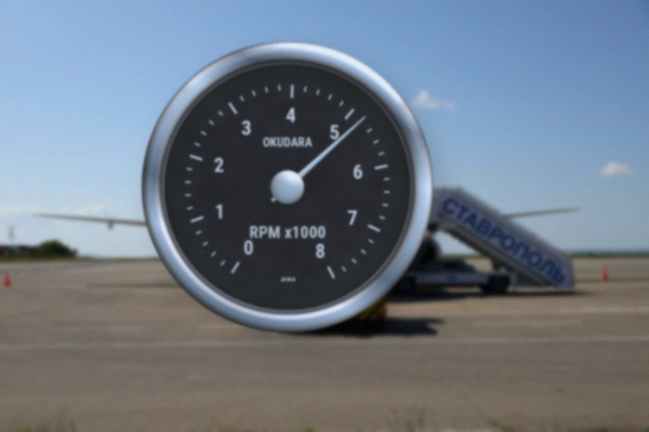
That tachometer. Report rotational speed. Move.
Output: 5200 rpm
